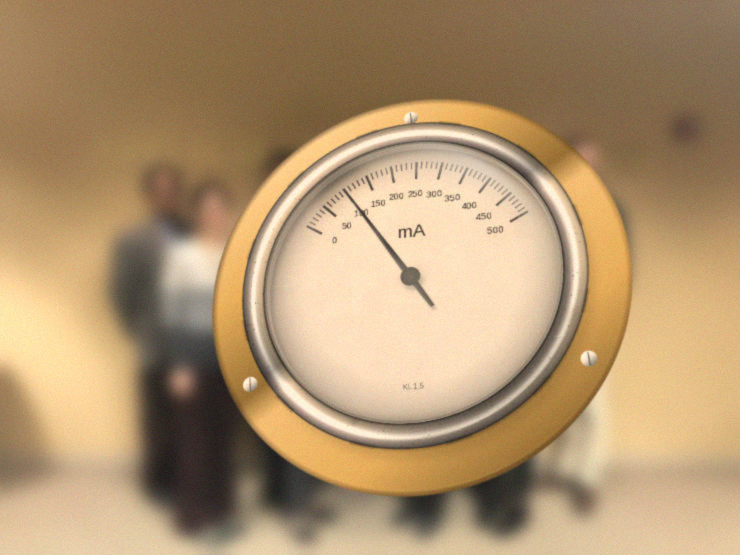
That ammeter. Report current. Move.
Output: 100 mA
